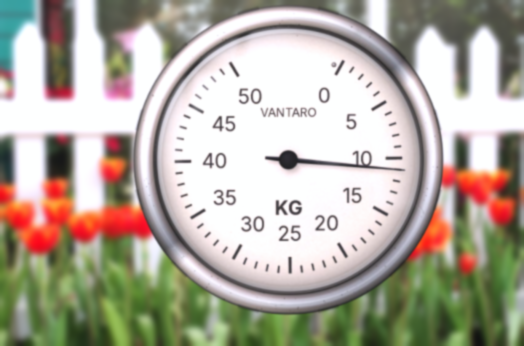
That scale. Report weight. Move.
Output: 11 kg
